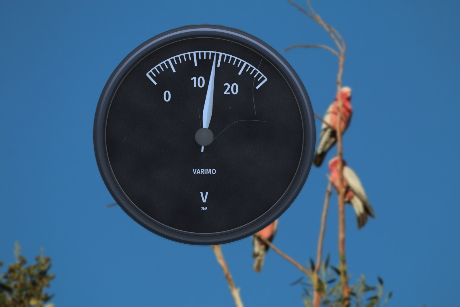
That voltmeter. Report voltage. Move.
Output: 14 V
